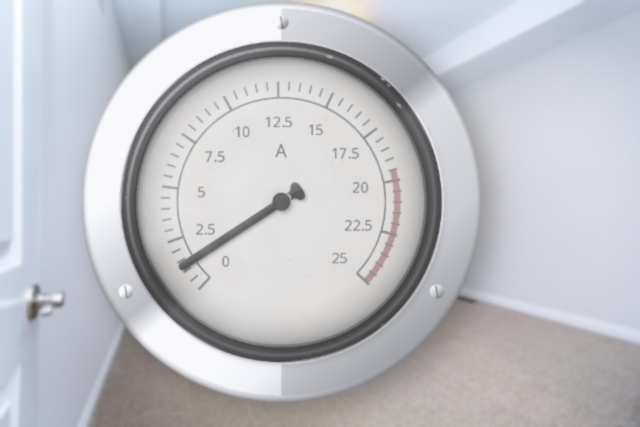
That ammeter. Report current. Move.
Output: 1.25 A
